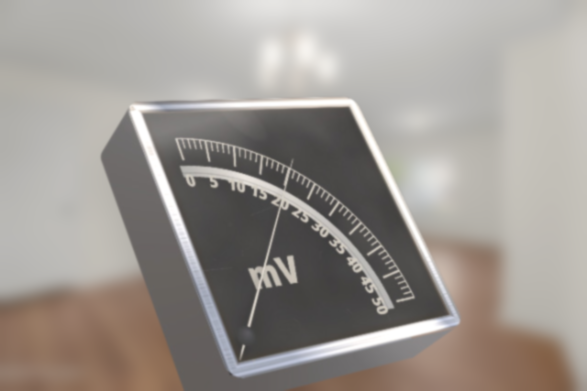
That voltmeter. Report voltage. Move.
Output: 20 mV
